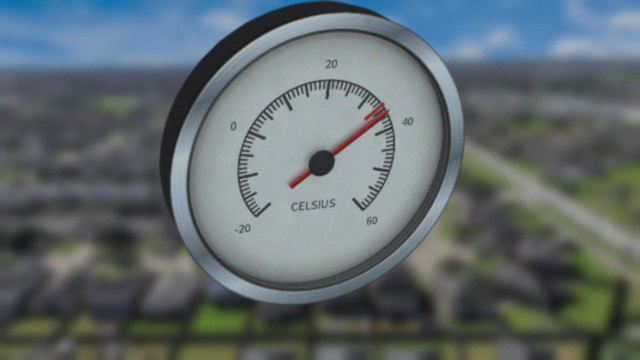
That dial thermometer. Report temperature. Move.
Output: 35 °C
